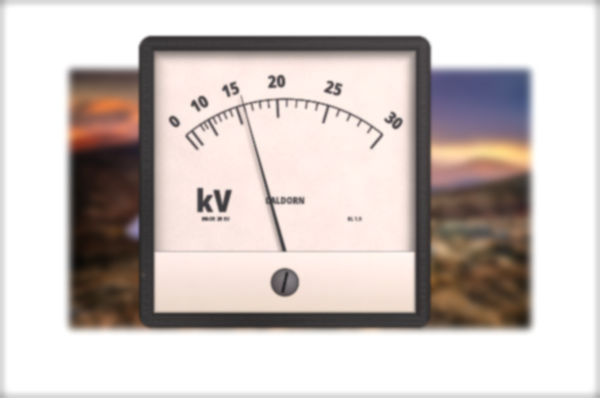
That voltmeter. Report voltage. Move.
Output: 16 kV
